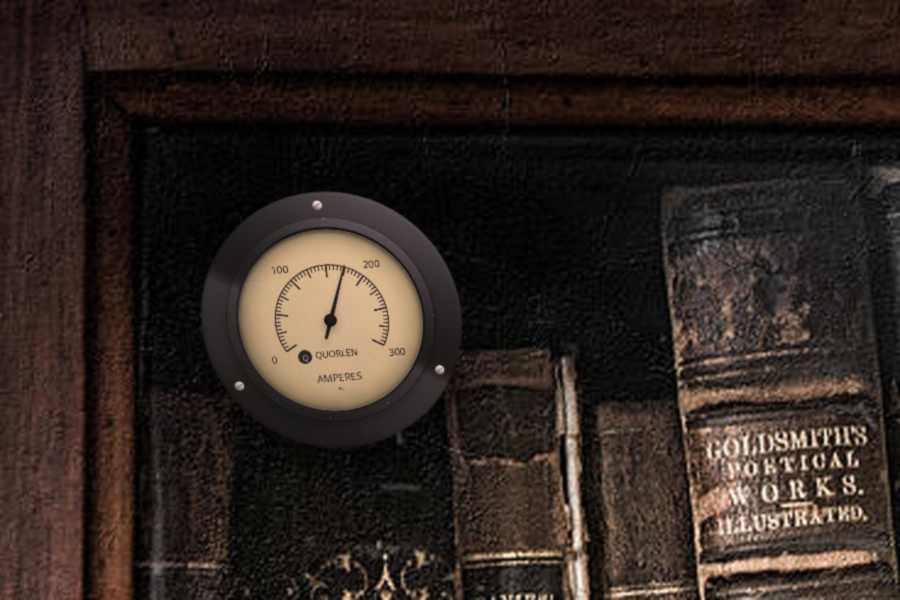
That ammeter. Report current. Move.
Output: 175 A
